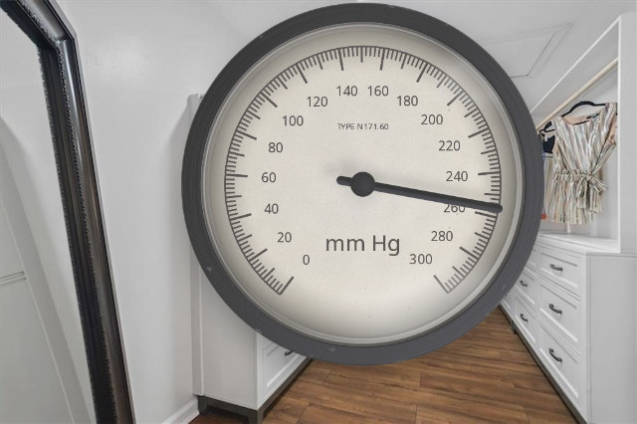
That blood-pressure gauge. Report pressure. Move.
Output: 256 mmHg
